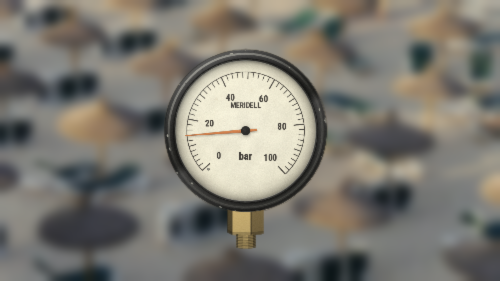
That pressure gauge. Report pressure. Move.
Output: 14 bar
